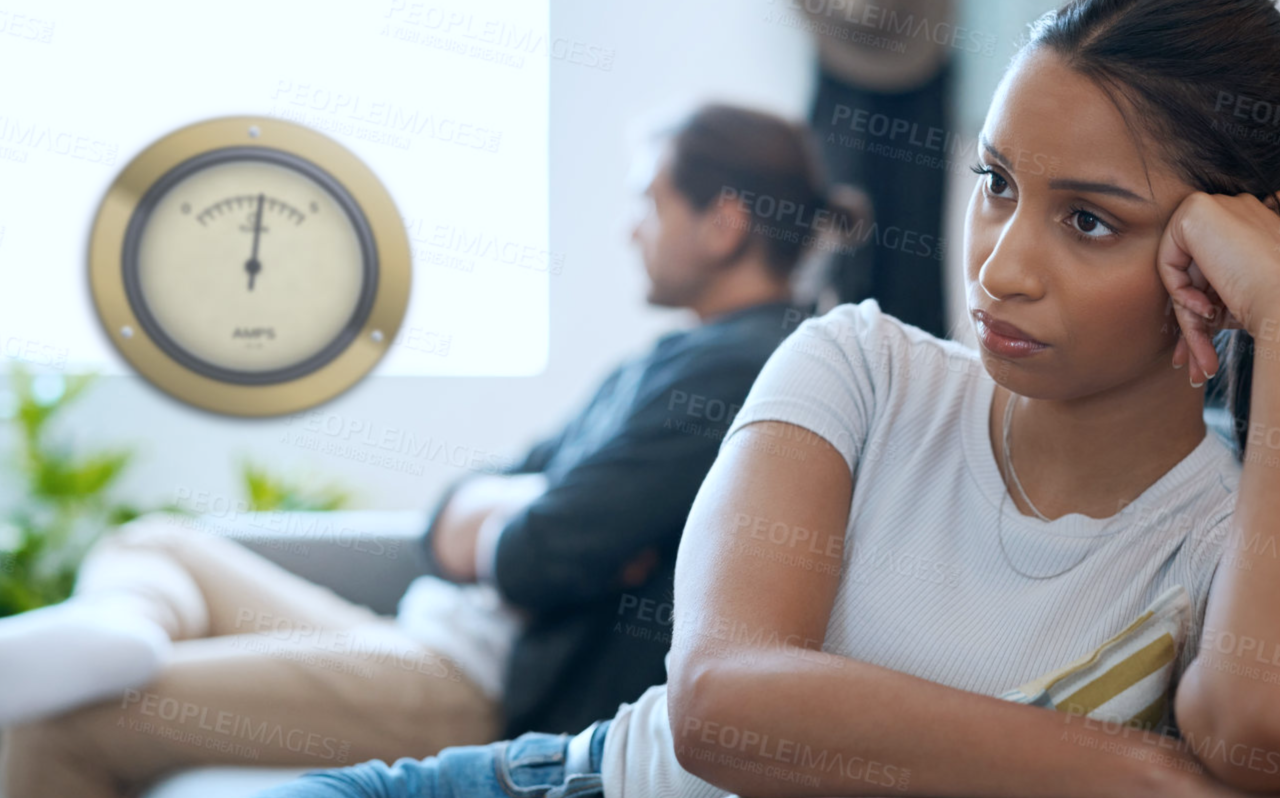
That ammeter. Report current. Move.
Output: 3 A
